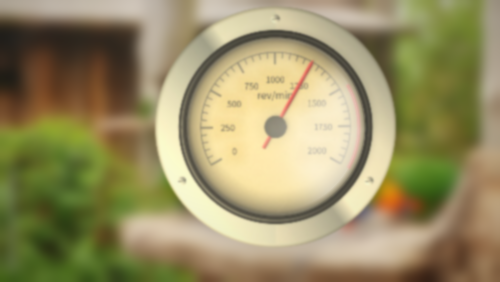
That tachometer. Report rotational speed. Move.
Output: 1250 rpm
